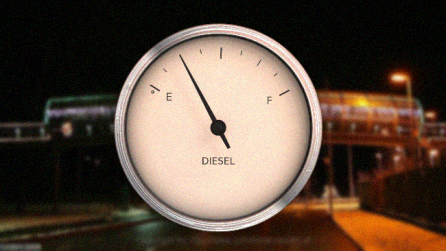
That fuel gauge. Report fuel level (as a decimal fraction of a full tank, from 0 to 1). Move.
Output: 0.25
